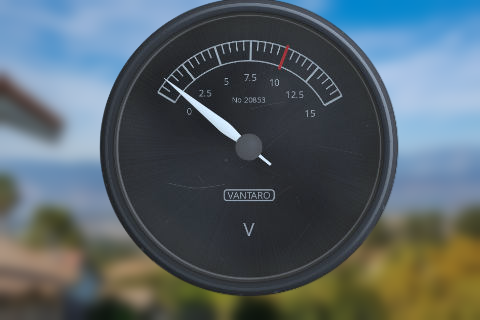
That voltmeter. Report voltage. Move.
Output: 1 V
